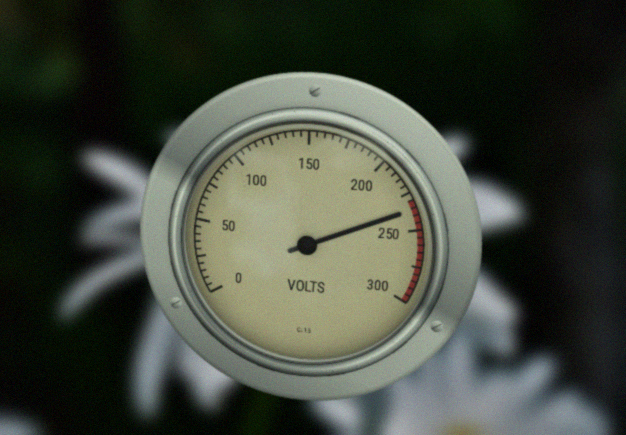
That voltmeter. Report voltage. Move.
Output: 235 V
